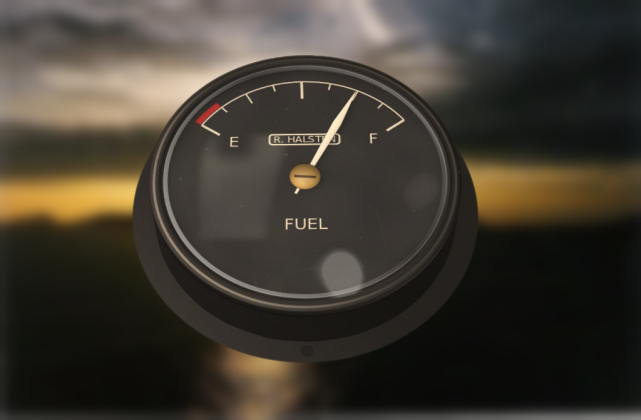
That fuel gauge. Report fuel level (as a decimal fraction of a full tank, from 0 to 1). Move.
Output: 0.75
